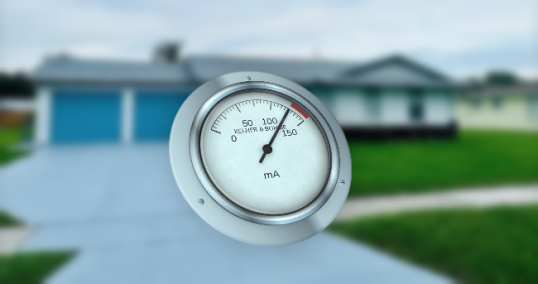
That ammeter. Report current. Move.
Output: 125 mA
